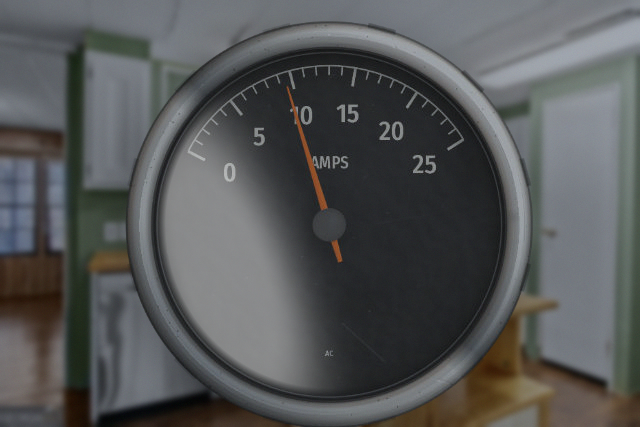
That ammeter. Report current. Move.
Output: 9.5 A
